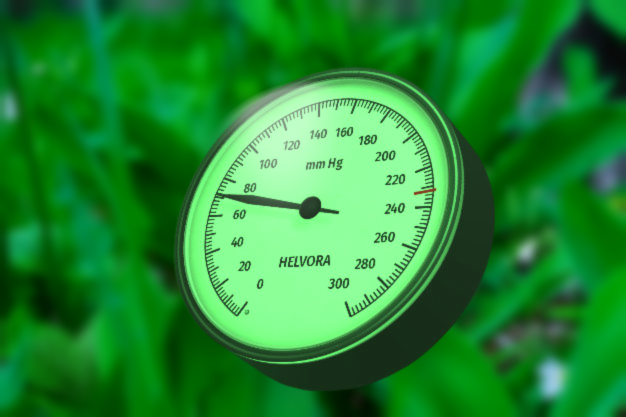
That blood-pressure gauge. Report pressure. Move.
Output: 70 mmHg
